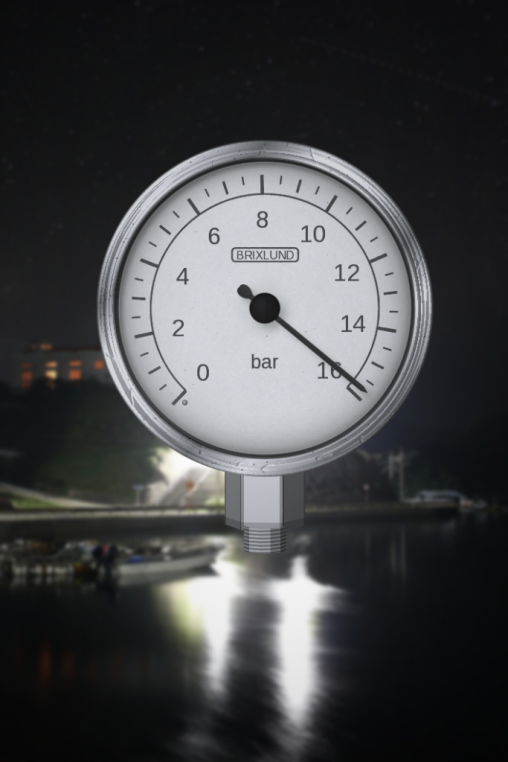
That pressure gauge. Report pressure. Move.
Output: 15.75 bar
